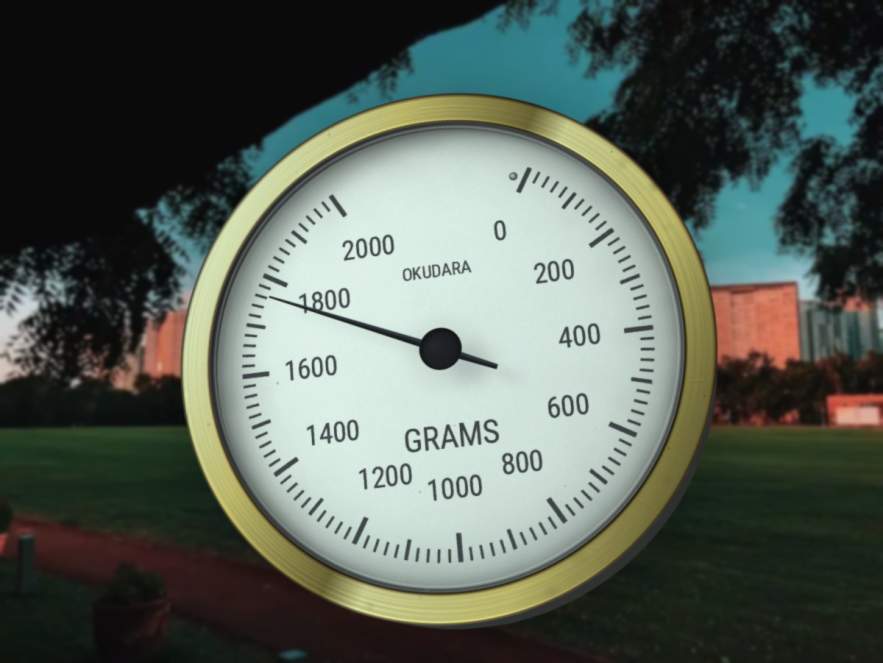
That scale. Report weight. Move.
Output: 1760 g
